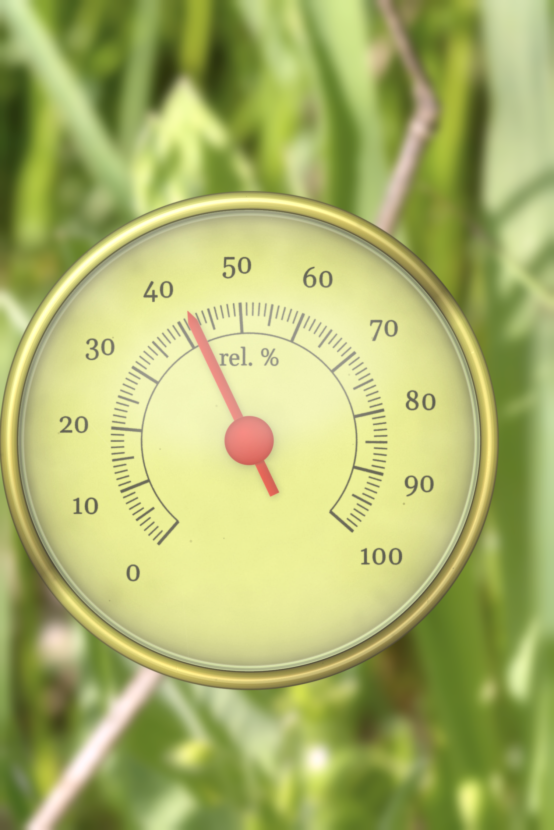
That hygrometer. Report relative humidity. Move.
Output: 42 %
